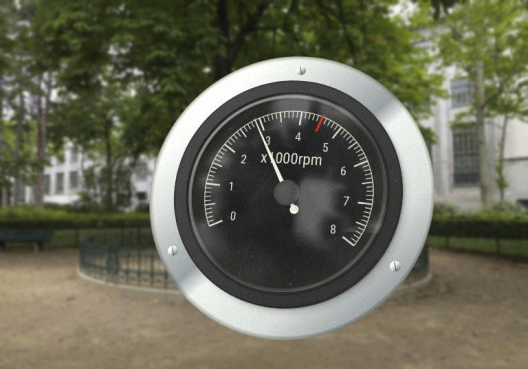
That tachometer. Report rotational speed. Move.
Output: 2900 rpm
